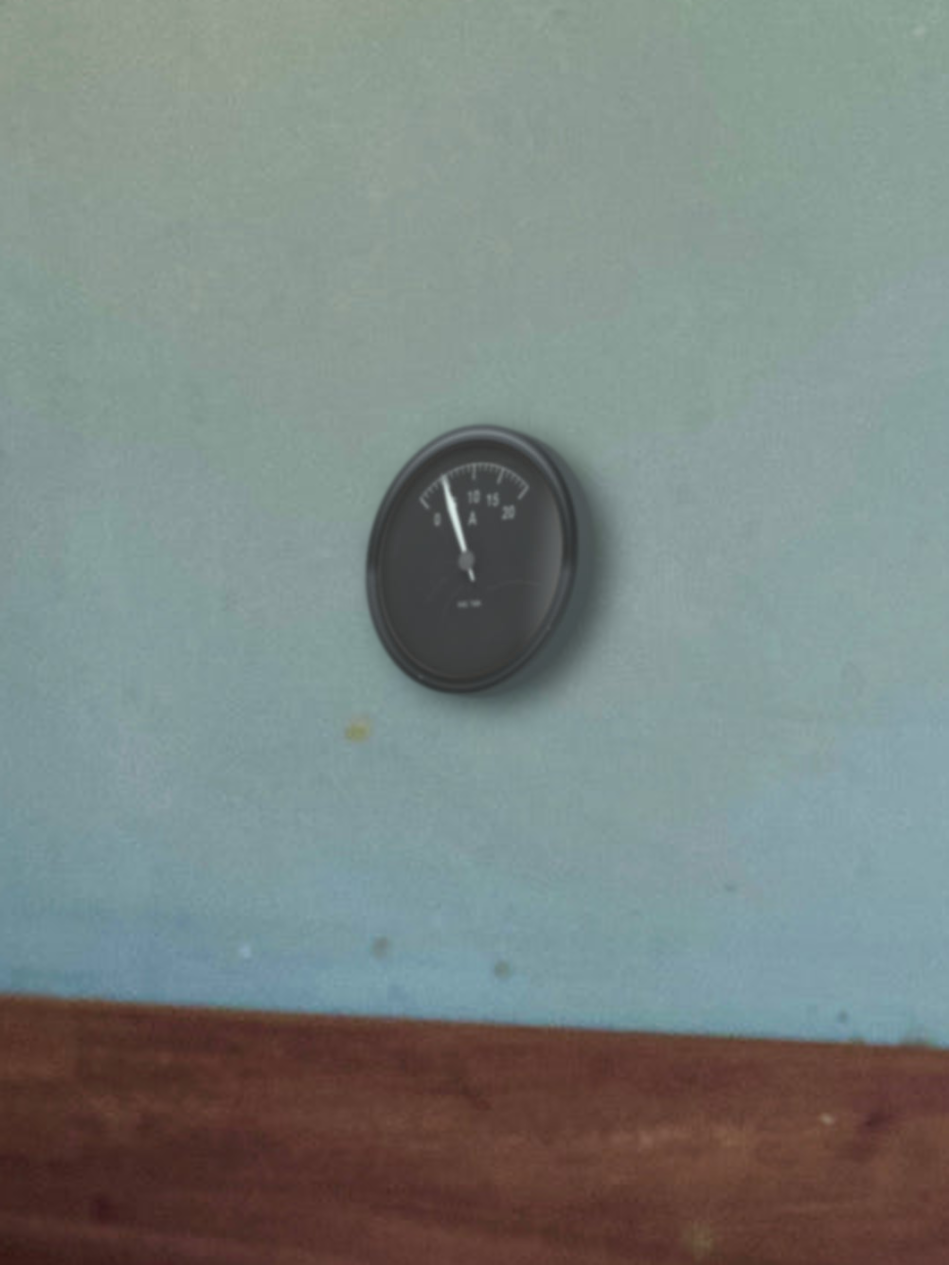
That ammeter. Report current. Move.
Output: 5 A
